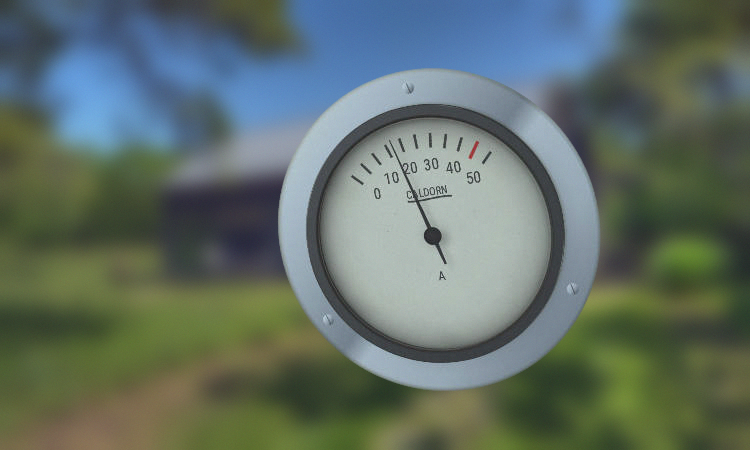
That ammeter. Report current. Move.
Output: 17.5 A
